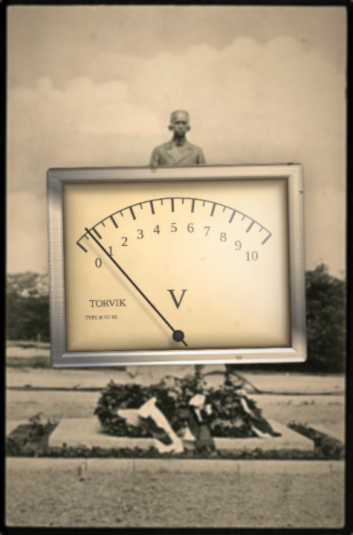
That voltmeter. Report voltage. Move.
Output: 0.75 V
